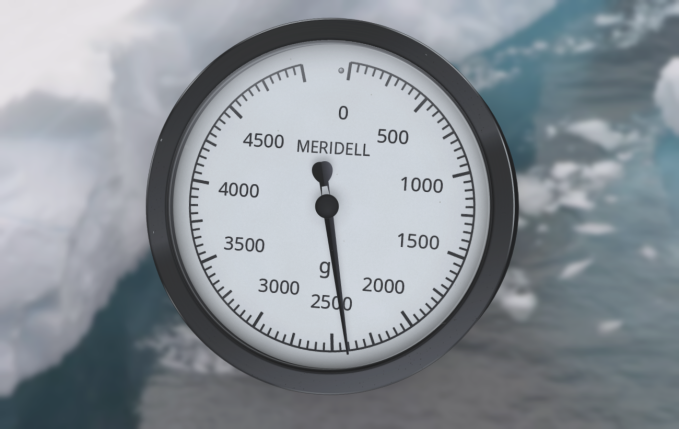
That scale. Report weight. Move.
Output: 2400 g
